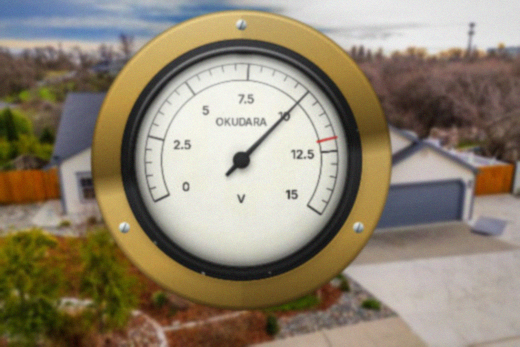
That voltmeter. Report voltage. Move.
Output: 10 V
